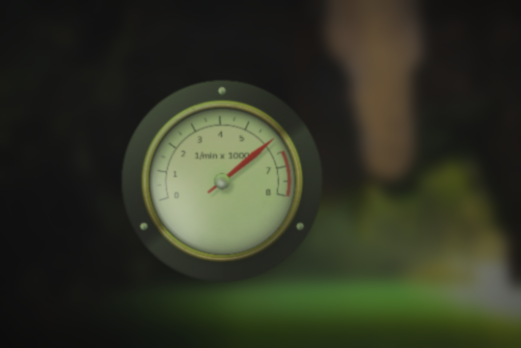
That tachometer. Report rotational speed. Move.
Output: 6000 rpm
